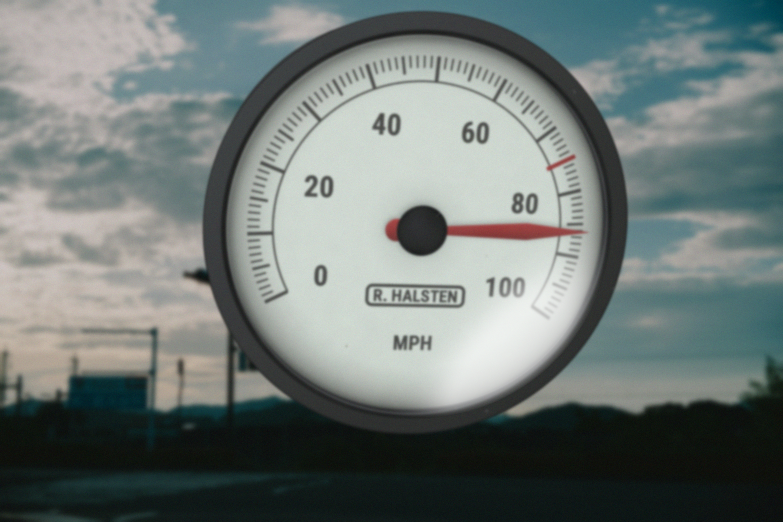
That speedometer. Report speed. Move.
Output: 86 mph
